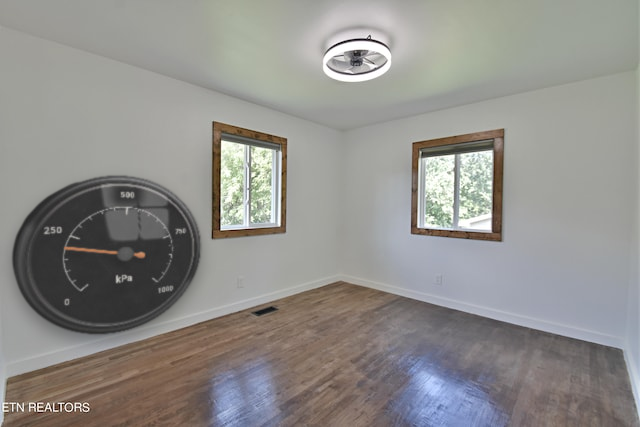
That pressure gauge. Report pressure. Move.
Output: 200 kPa
